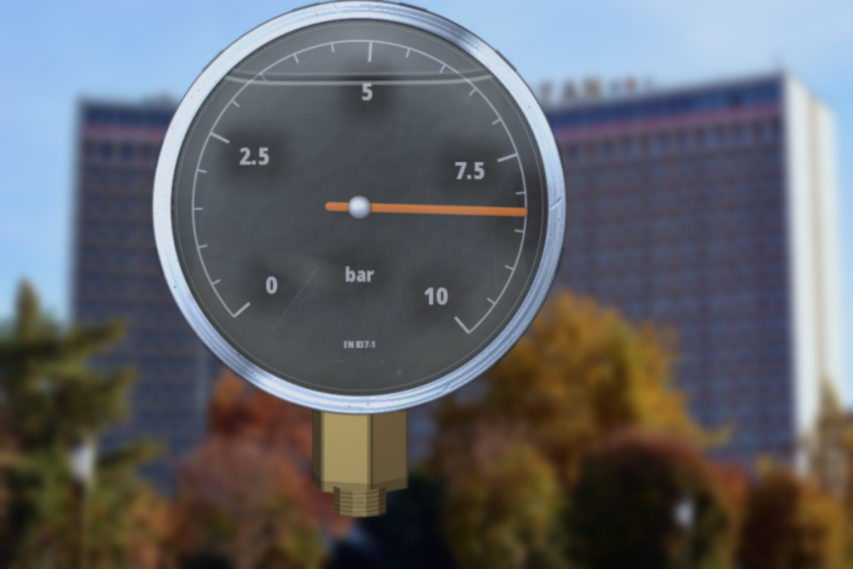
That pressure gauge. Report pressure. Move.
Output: 8.25 bar
